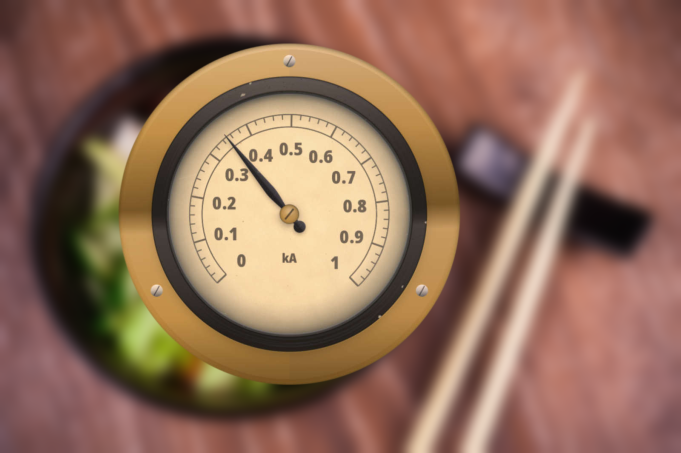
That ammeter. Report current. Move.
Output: 0.35 kA
